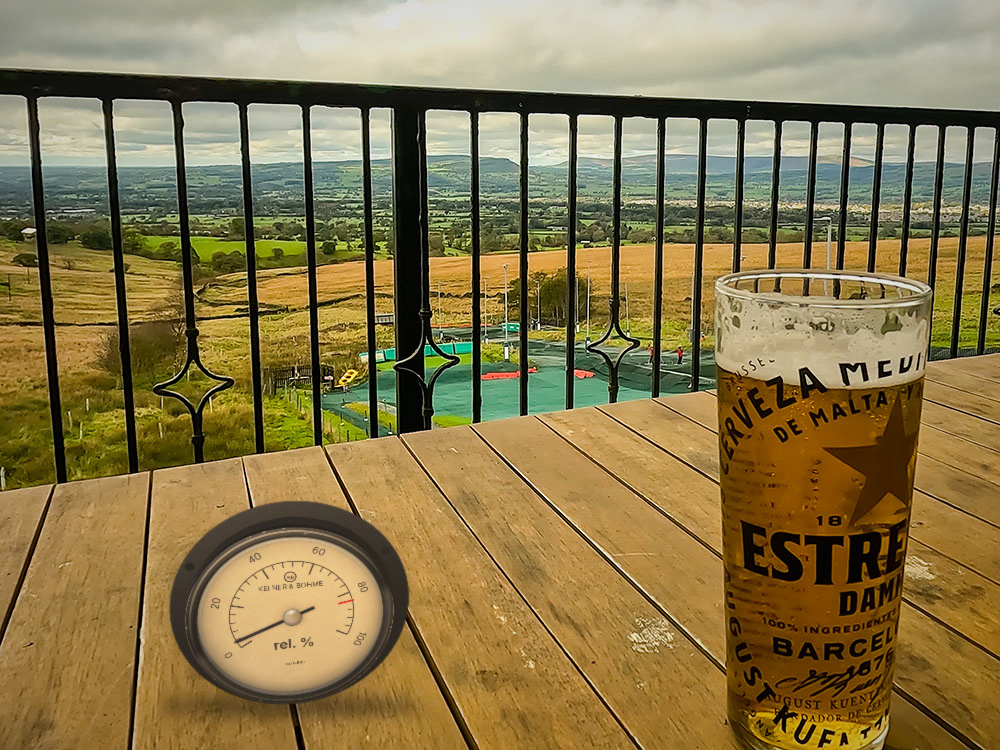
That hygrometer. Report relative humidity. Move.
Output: 4 %
